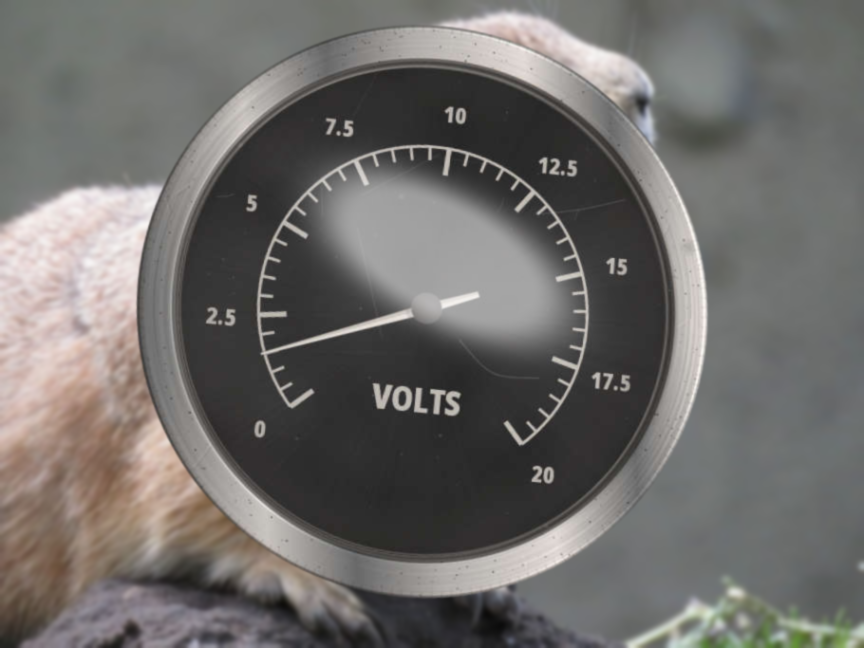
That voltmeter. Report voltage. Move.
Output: 1.5 V
